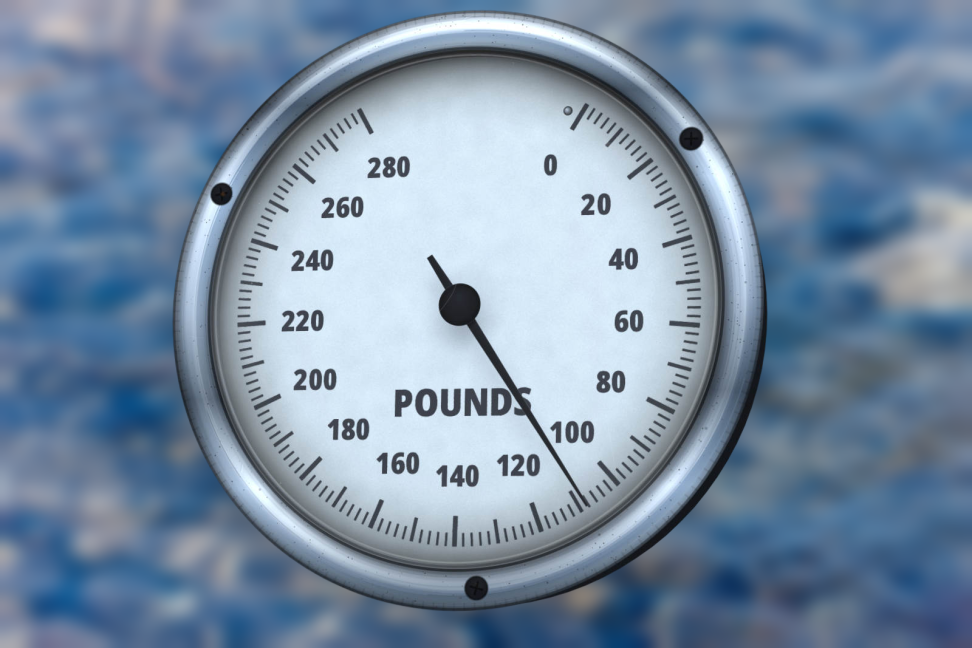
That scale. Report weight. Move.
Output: 108 lb
